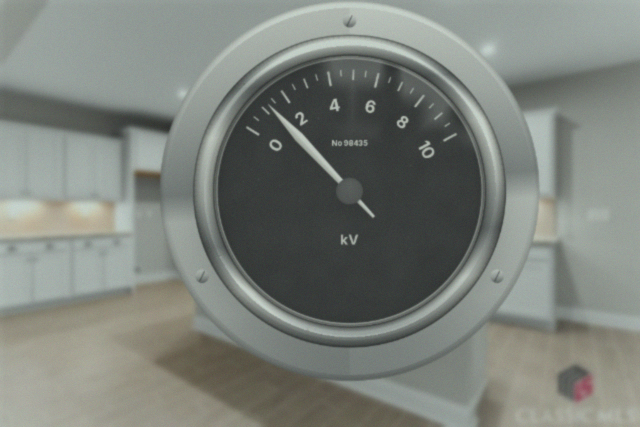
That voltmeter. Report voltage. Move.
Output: 1.25 kV
